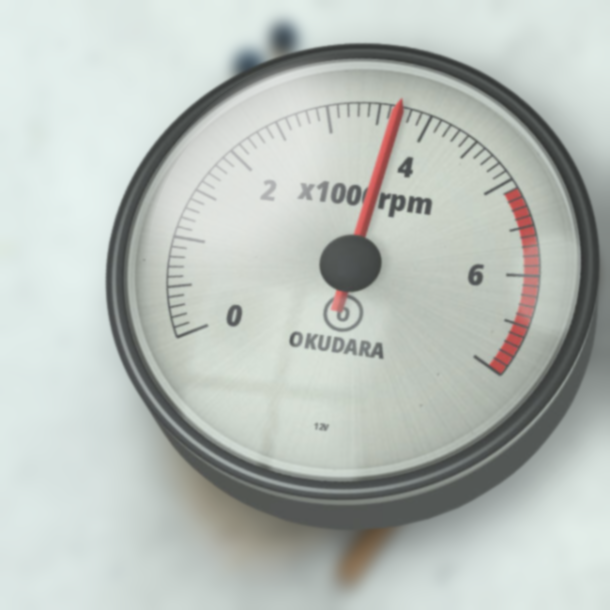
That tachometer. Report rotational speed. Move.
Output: 3700 rpm
